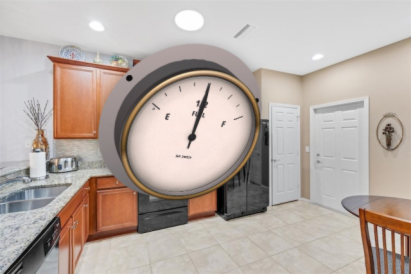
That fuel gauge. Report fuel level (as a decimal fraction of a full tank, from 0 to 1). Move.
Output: 0.5
